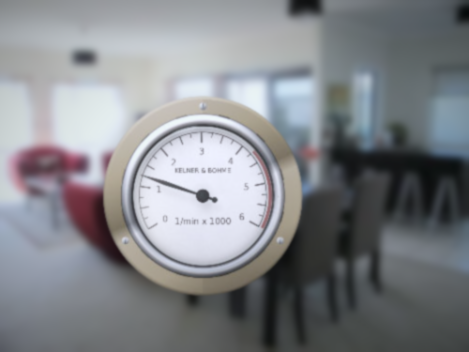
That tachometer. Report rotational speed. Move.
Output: 1250 rpm
